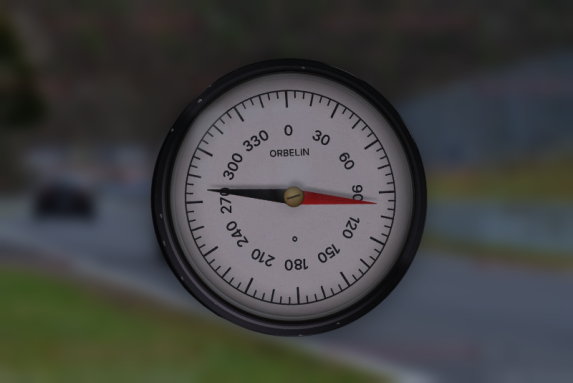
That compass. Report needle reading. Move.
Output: 97.5 °
